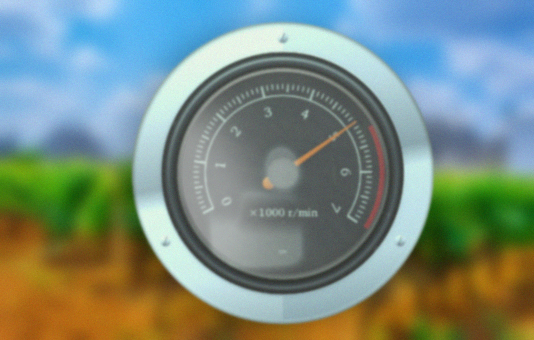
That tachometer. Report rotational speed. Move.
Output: 5000 rpm
